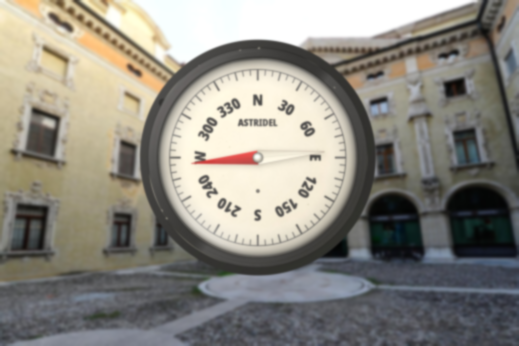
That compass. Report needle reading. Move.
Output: 265 °
